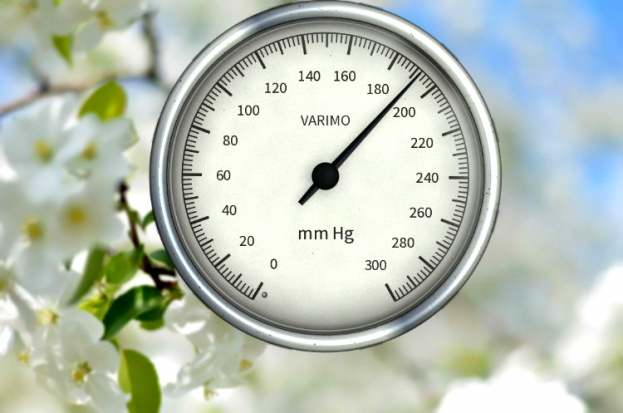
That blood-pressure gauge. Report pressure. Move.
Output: 192 mmHg
